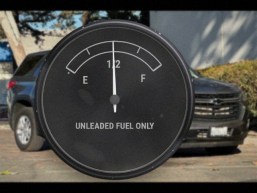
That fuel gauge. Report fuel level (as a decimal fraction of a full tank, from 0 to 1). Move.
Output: 0.5
